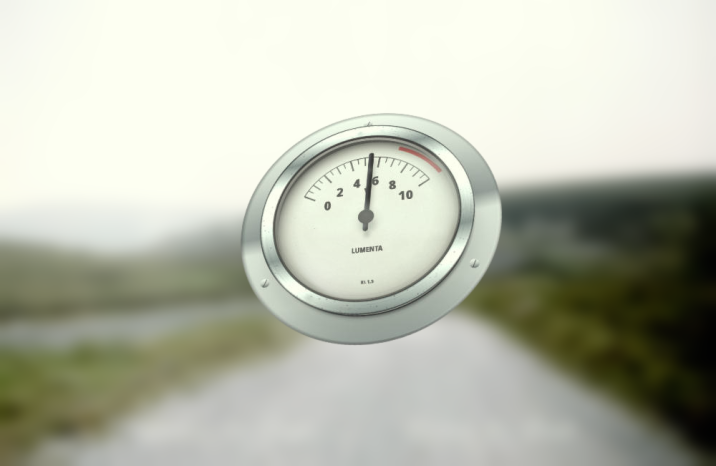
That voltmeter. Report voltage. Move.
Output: 5.5 V
